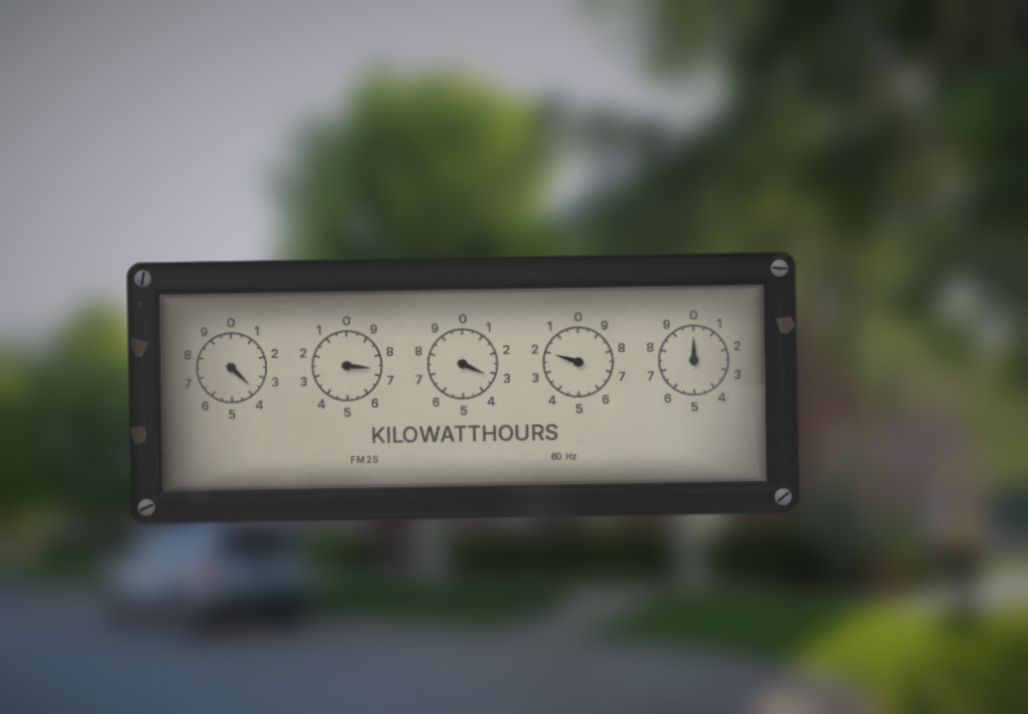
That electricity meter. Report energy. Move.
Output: 37320 kWh
